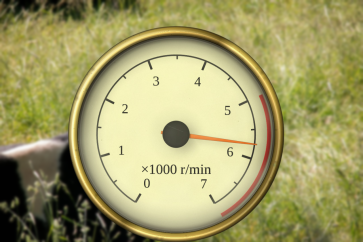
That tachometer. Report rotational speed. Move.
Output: 5750 rpm
